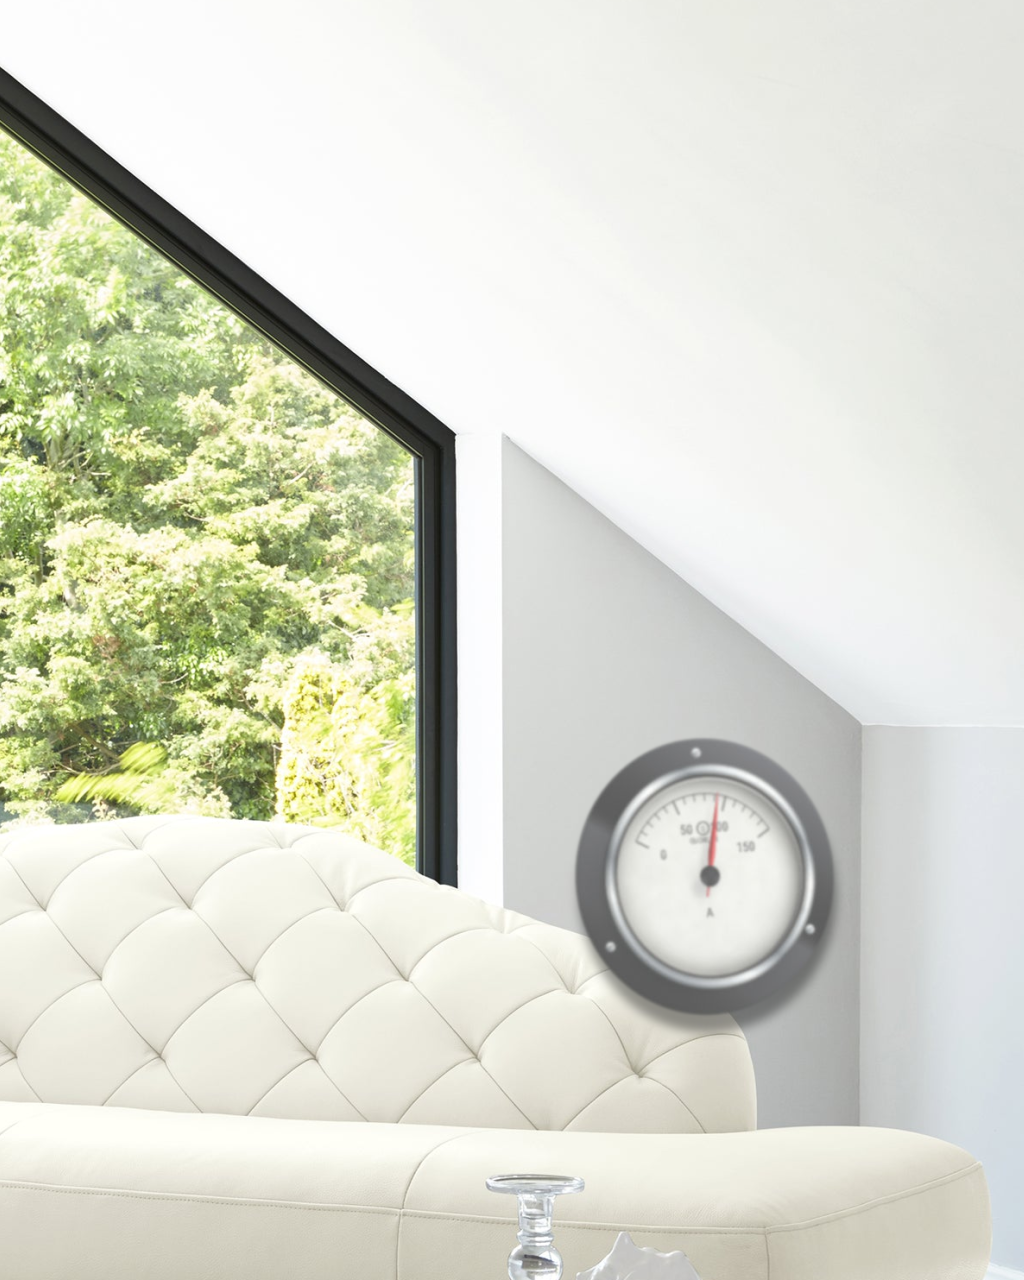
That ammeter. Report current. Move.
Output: 90 A
